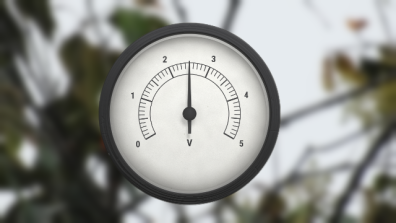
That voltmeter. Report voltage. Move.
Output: 2.5 V
